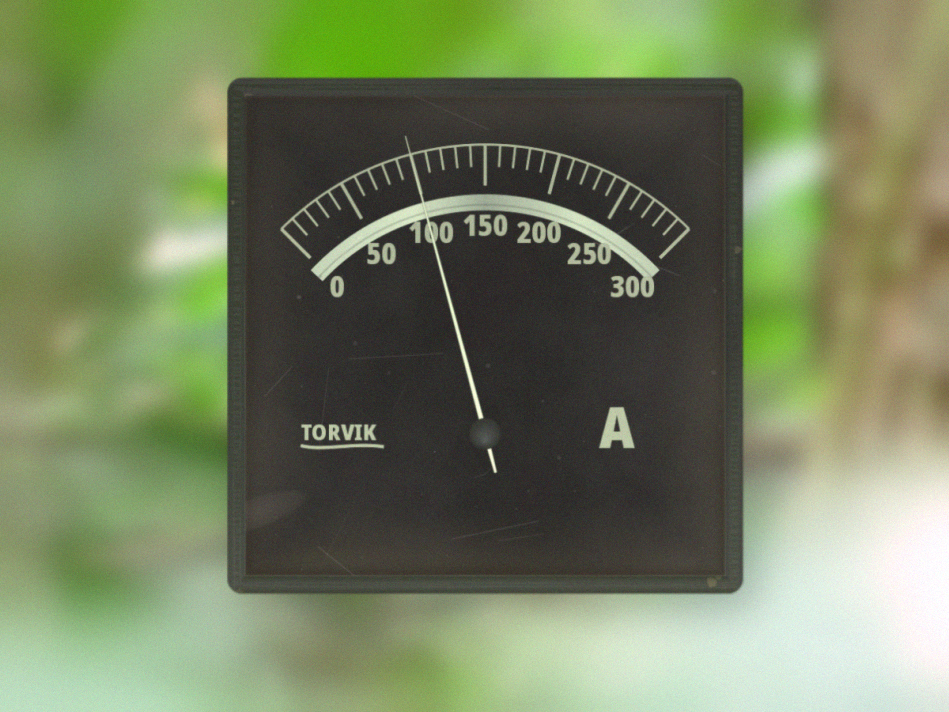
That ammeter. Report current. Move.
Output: 100 A
